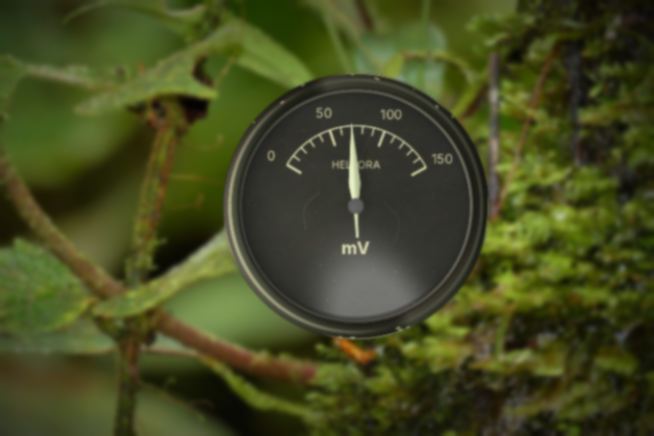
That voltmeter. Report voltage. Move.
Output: 70 mV
